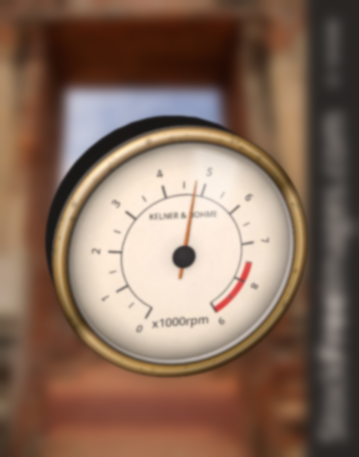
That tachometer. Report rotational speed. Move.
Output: 4750 rpm
